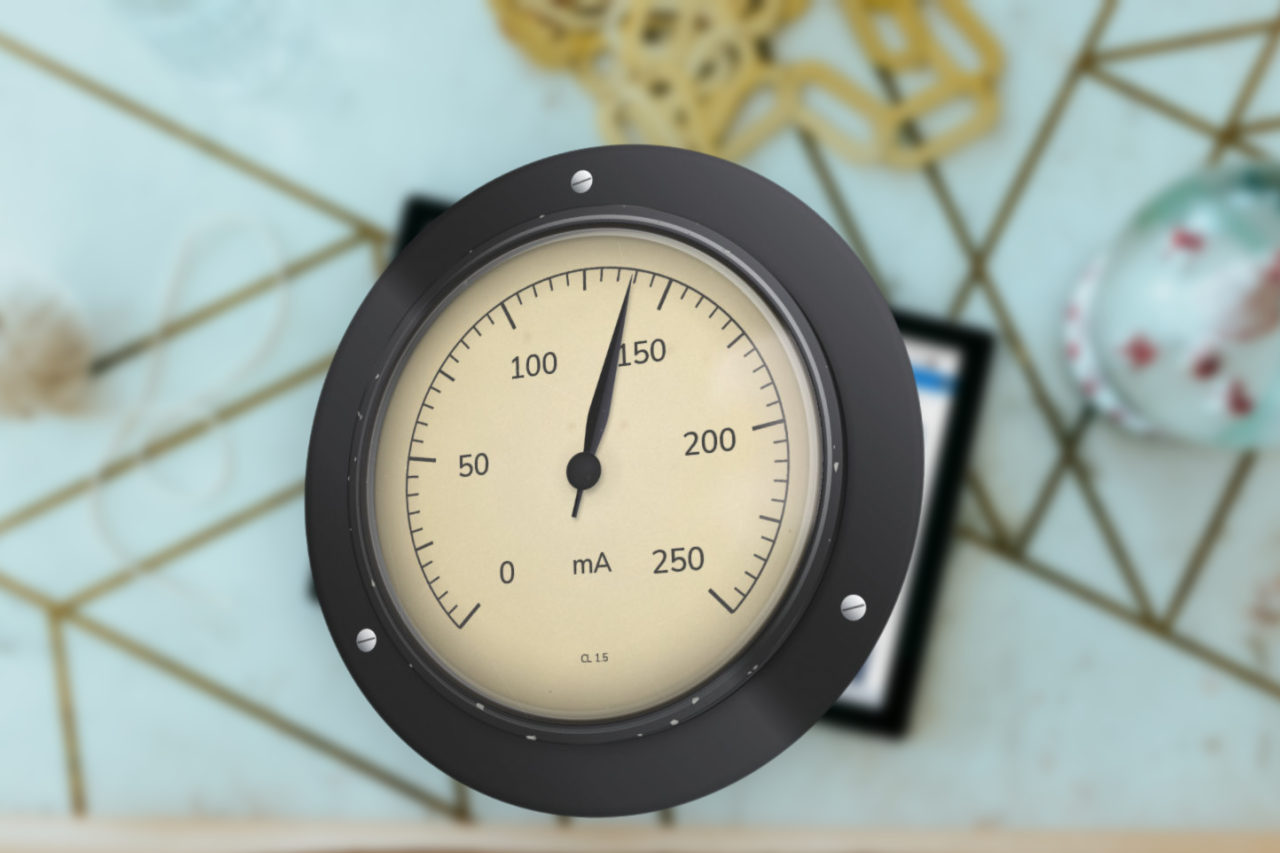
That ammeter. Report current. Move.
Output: 140 mA
